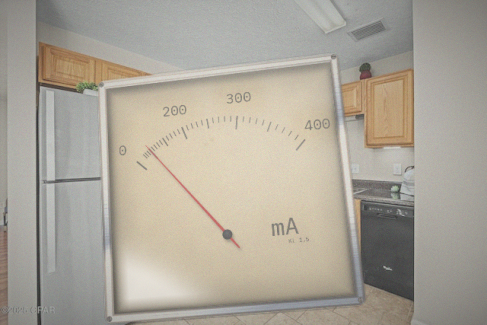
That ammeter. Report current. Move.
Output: 100 mA
